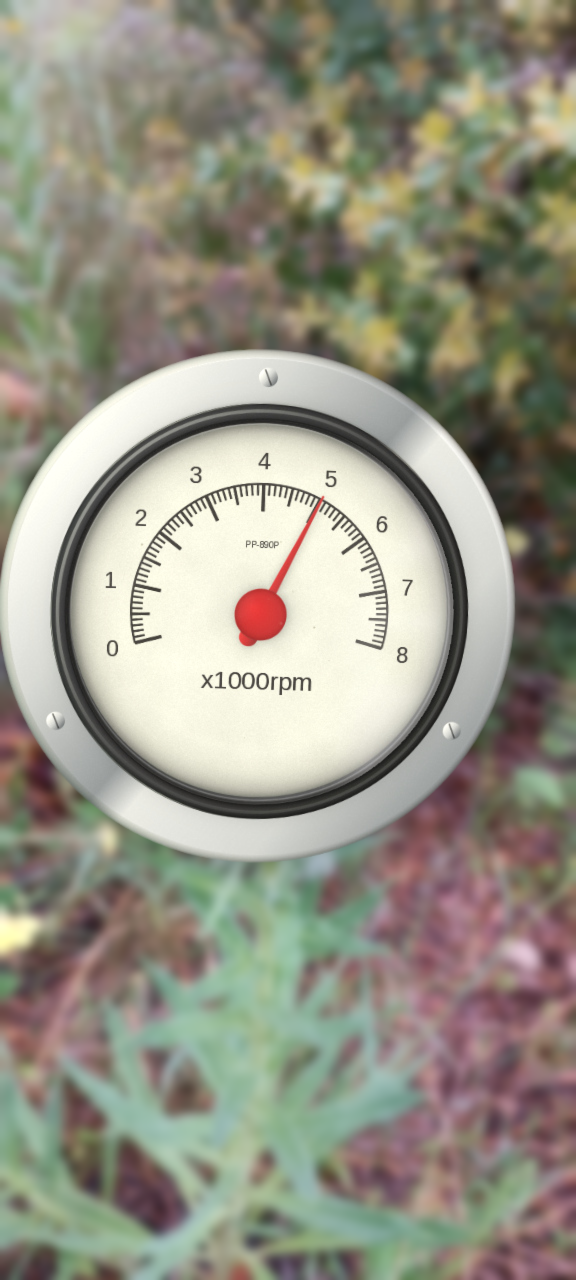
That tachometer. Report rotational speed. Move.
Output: 5000 rpm
